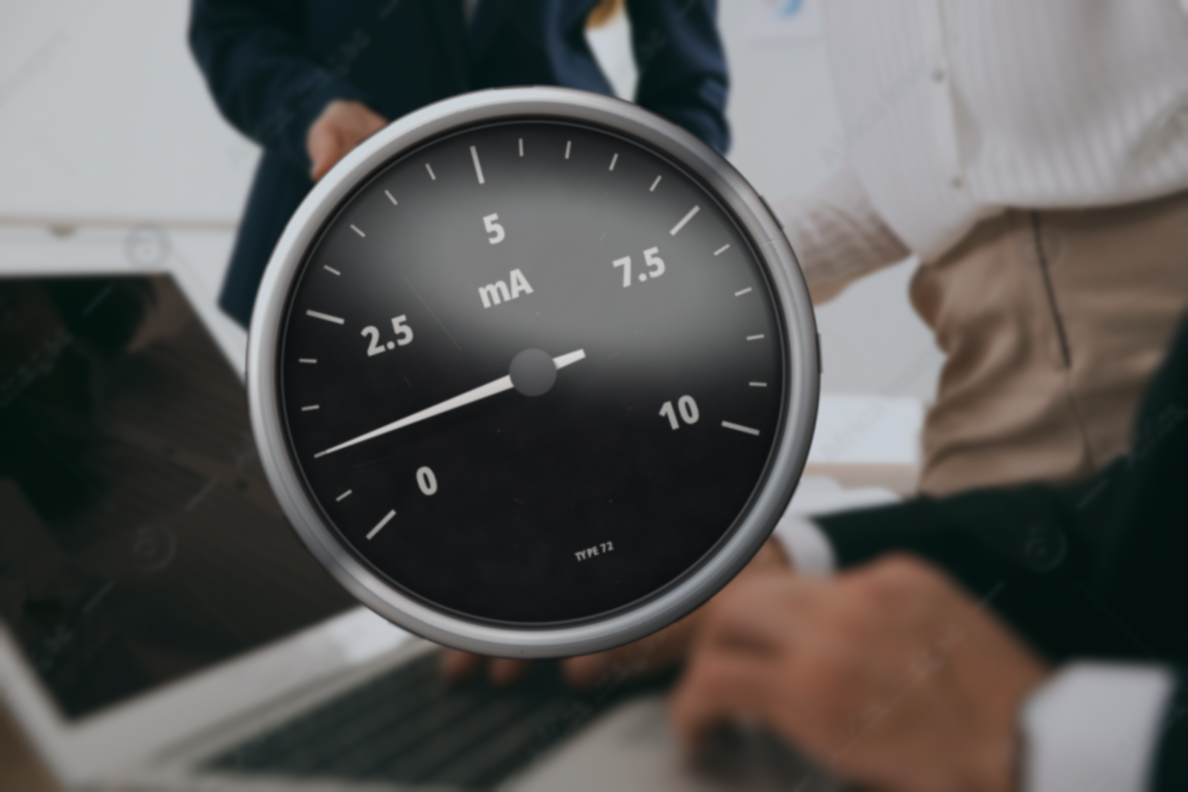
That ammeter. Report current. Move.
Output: 1 mA
